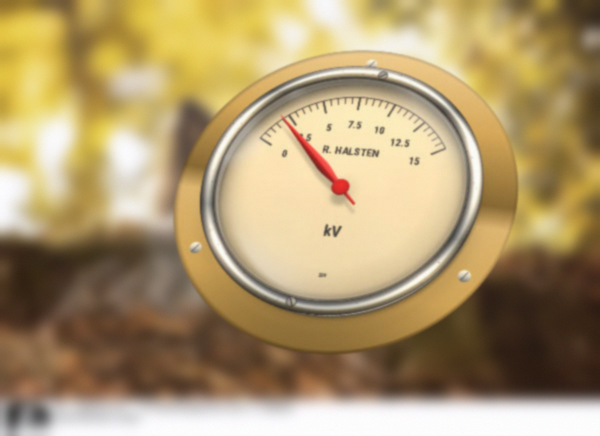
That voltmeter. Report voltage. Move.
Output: 2 kV
